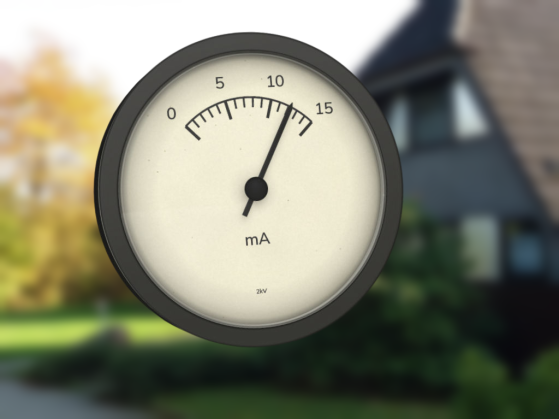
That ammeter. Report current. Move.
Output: 12 mA
